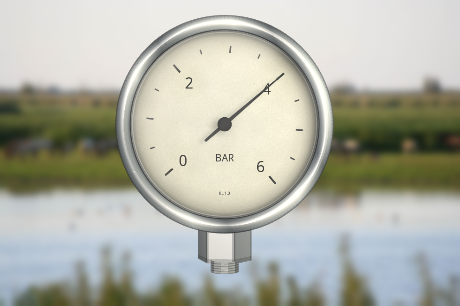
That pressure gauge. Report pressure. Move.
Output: 4 bar
